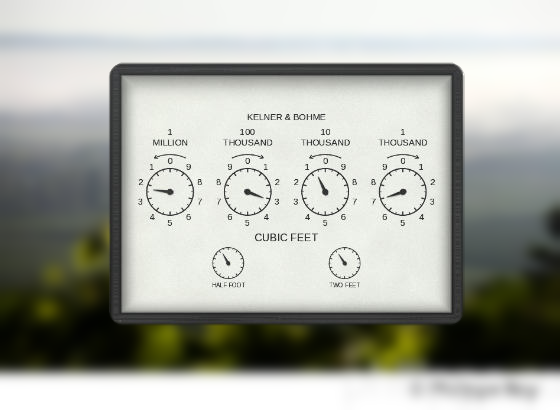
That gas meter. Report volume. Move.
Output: 230700 ft³
